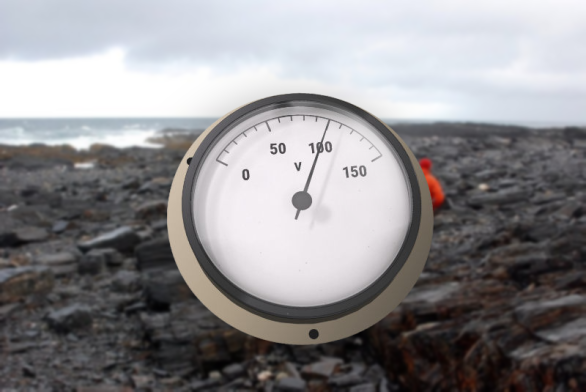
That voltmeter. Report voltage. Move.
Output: 100 V
